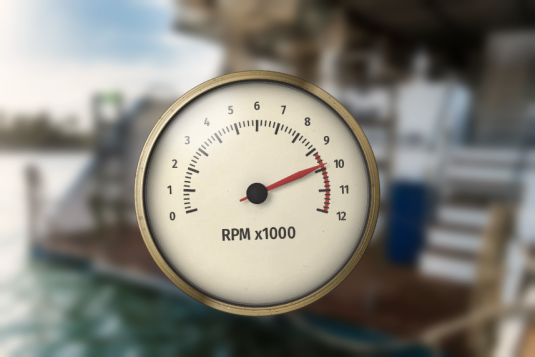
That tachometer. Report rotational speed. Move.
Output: 9800 rpm
